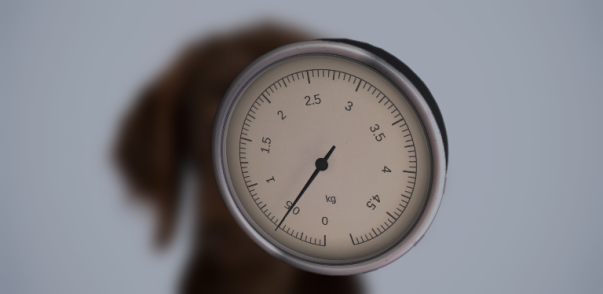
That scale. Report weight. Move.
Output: 0.5 kg
